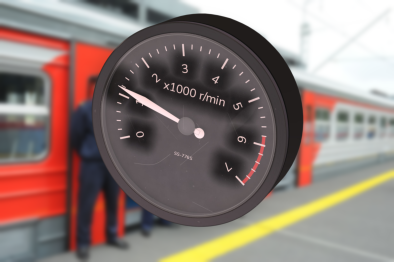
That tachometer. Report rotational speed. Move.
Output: 1200 rpm
